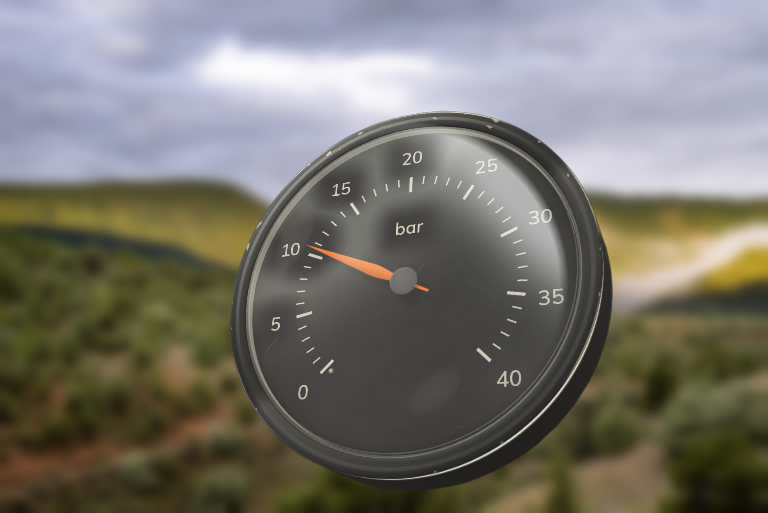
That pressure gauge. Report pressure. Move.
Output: 10.5 bar
